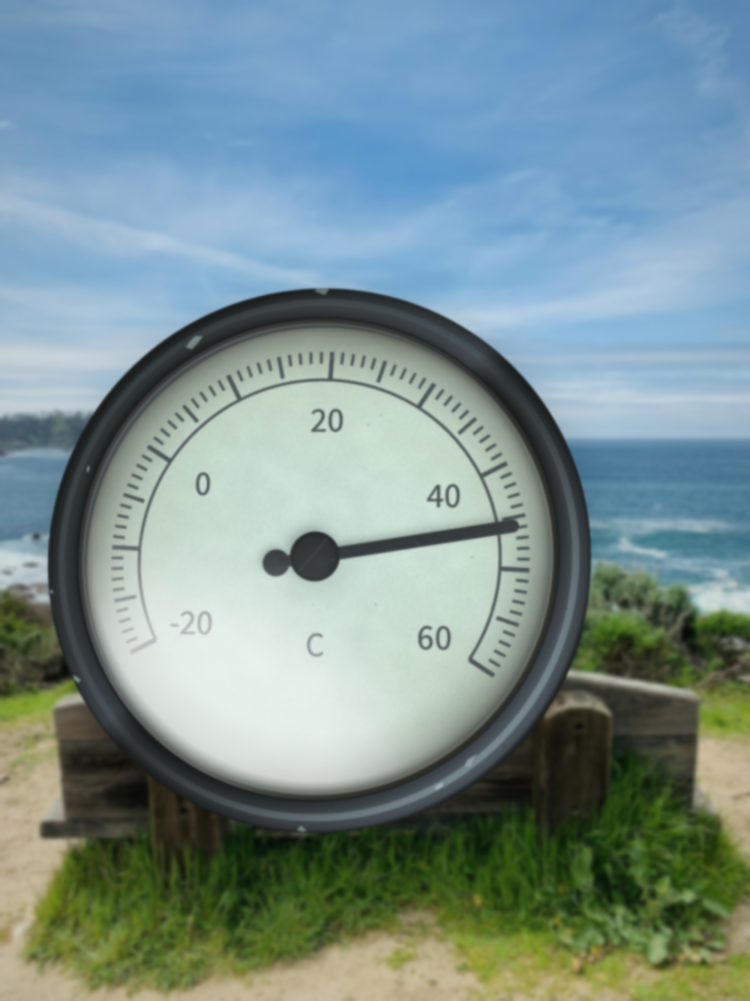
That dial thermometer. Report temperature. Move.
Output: 46 °C
